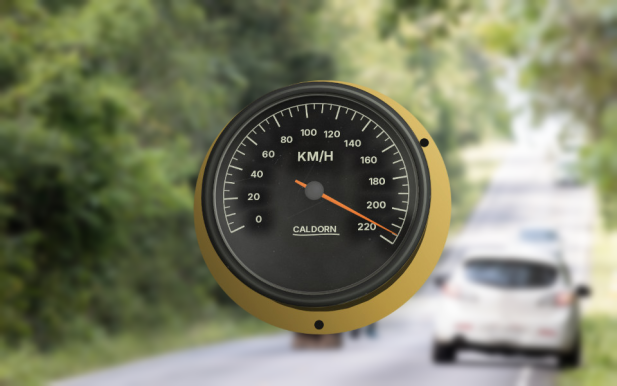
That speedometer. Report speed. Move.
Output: 215 km/h
